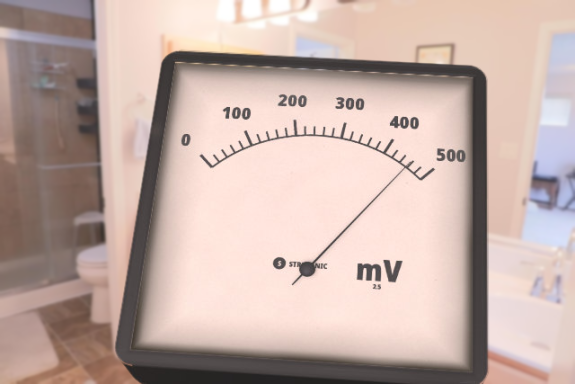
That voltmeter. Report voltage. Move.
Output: 460 mV
